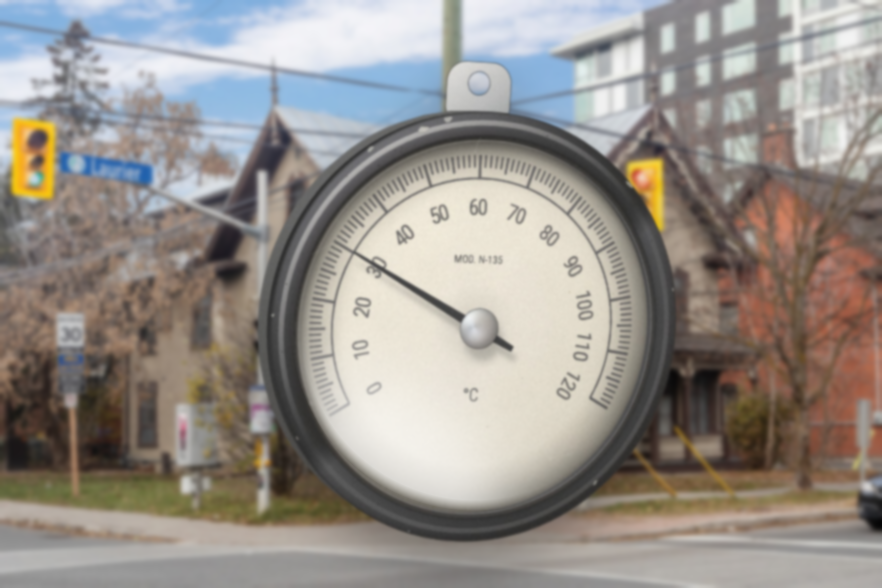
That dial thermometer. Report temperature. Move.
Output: 30 °C
